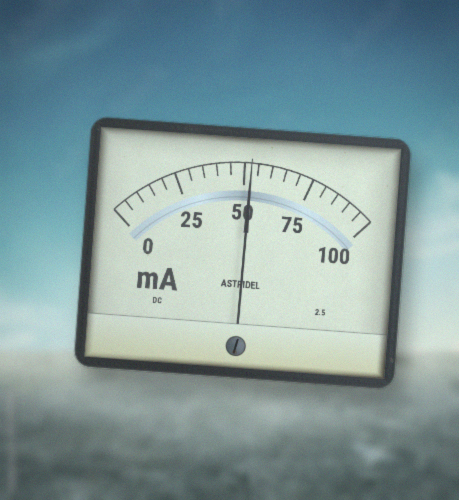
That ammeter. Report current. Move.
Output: 52.5 mA
